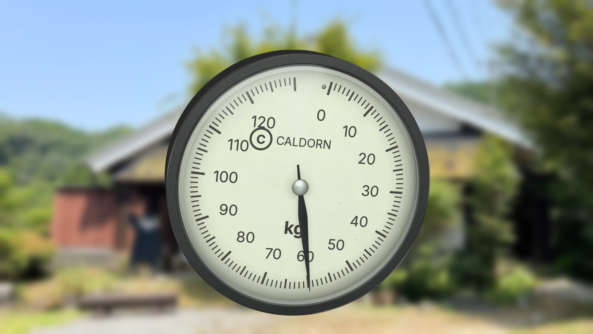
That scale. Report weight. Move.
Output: 60 kg
